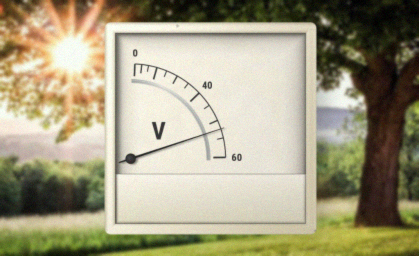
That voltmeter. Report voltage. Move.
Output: 52.5 V
